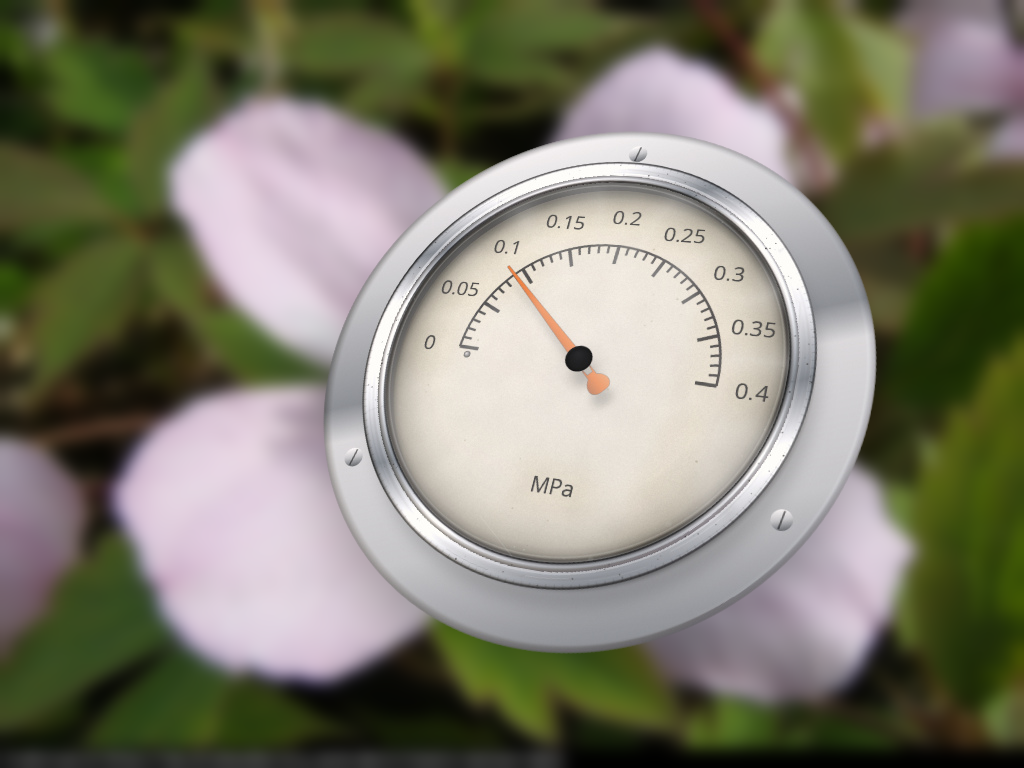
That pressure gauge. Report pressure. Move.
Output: 0.09 MPa
